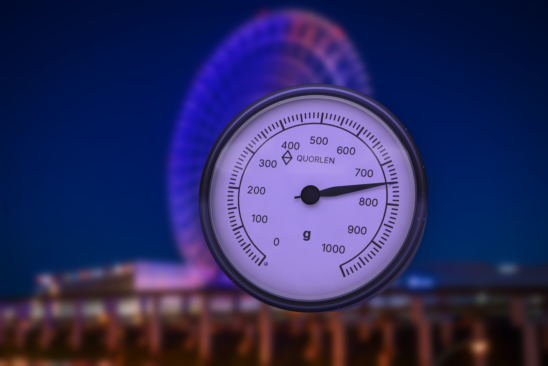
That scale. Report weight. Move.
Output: 750 g
